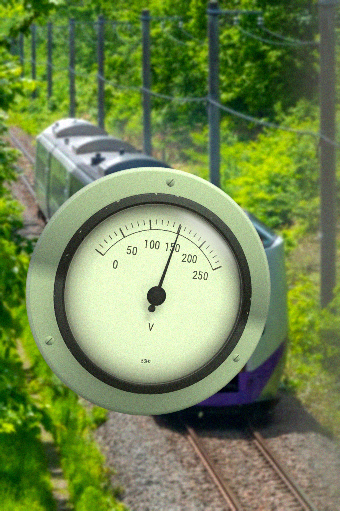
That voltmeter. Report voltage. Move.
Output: 150 V
